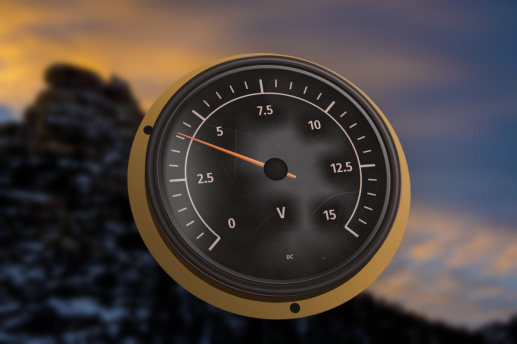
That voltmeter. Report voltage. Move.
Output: 4 V
